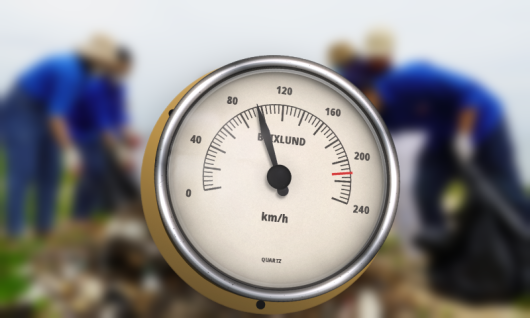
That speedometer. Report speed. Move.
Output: 96 km/h
